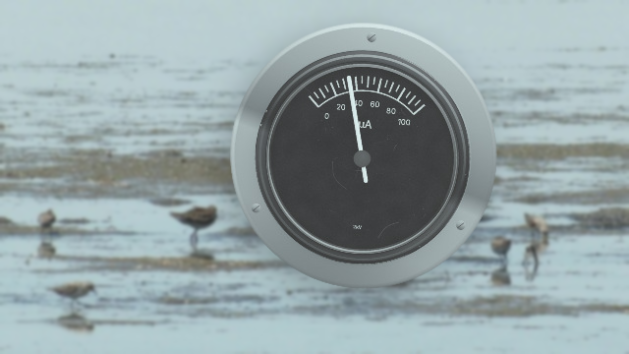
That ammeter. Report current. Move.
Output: 35 µA
